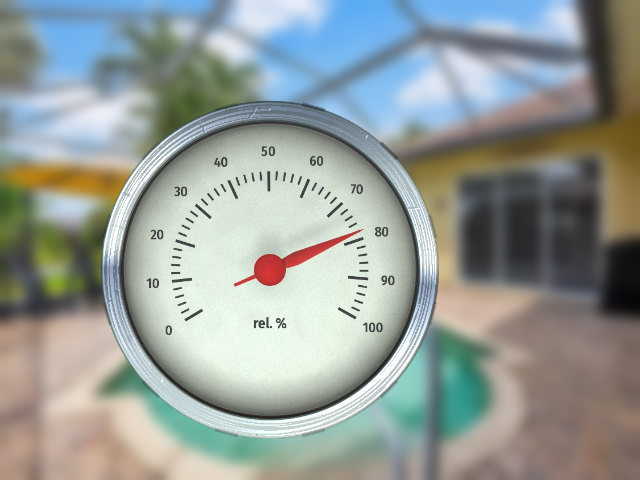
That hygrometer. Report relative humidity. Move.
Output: 78 %
